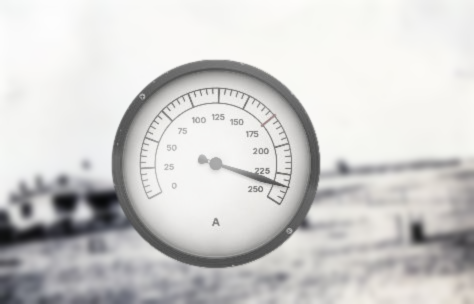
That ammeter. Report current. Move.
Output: 235 A
